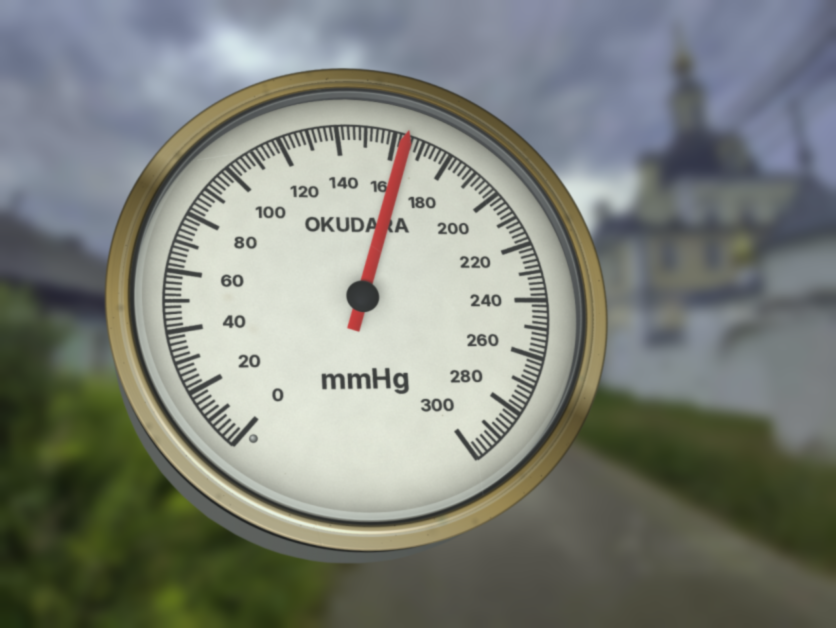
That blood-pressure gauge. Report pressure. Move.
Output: 164 mmHg
